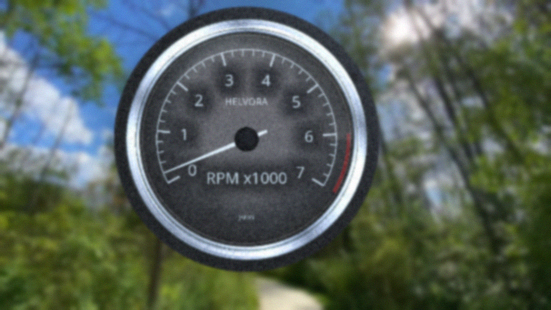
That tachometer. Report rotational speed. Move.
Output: 200 rpm
